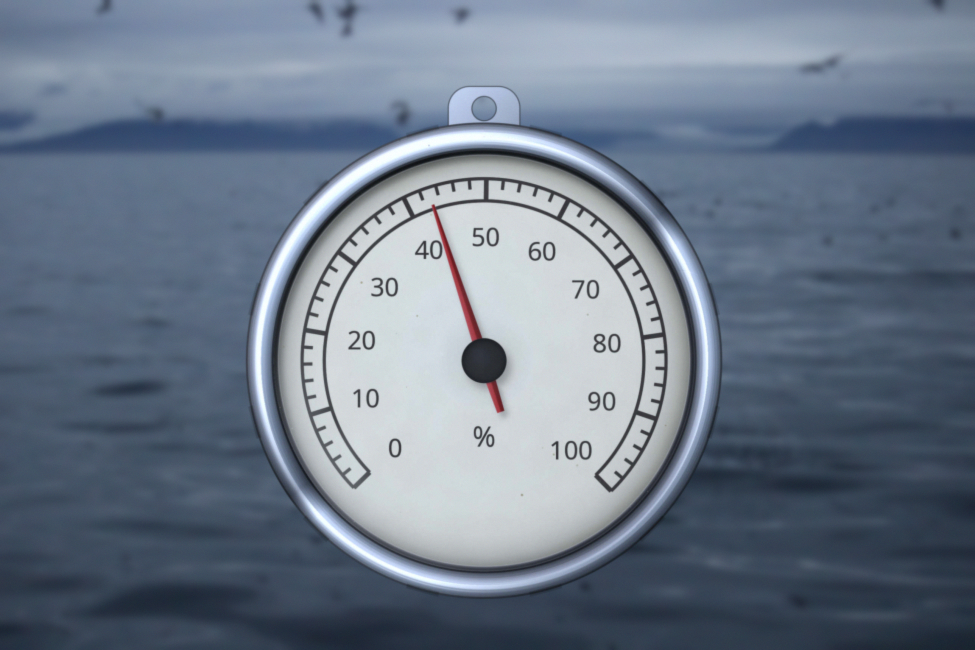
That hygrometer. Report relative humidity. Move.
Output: 43 %
